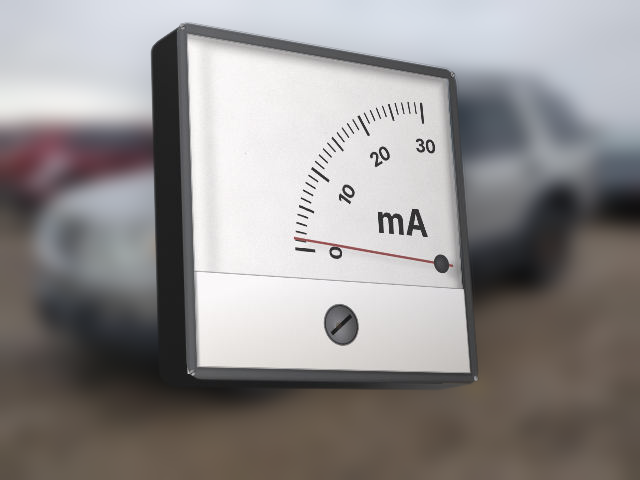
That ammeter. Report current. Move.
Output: 1 mA
